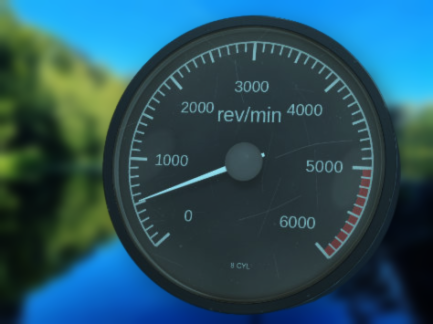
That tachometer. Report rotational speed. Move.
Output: 500 rpm
